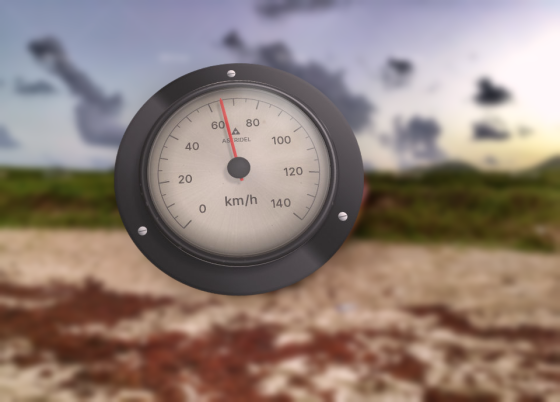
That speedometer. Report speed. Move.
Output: 65 km/h
